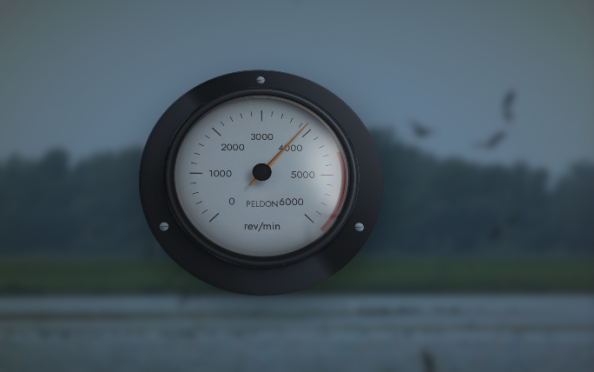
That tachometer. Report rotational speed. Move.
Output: 3900 rpm
